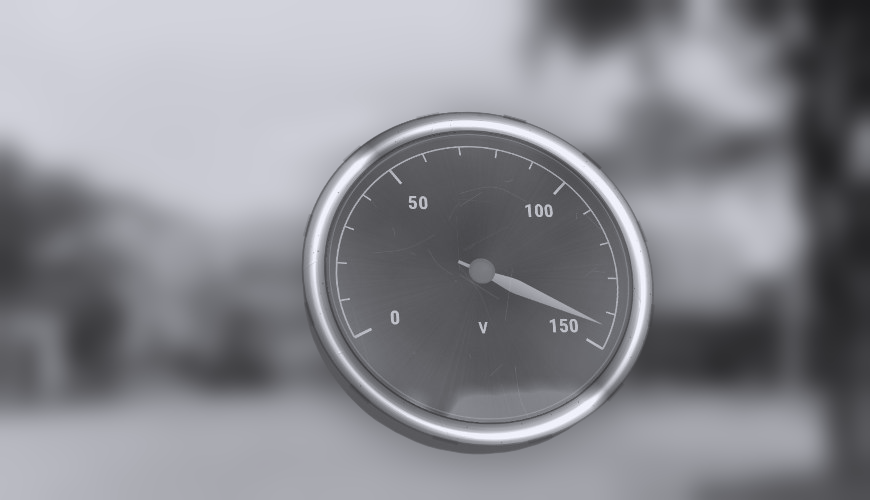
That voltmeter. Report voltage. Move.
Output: 145 V
